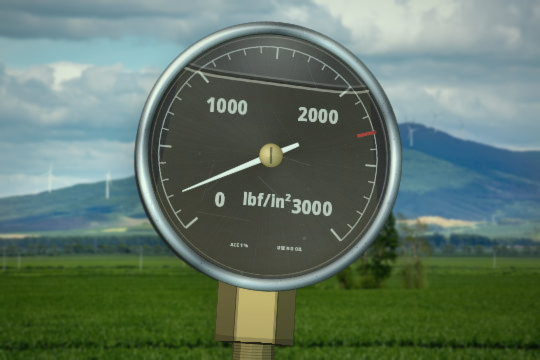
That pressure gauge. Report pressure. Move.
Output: 200 psi
